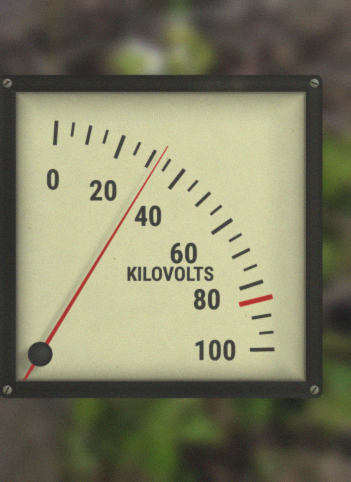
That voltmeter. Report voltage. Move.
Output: 32.5 kV
